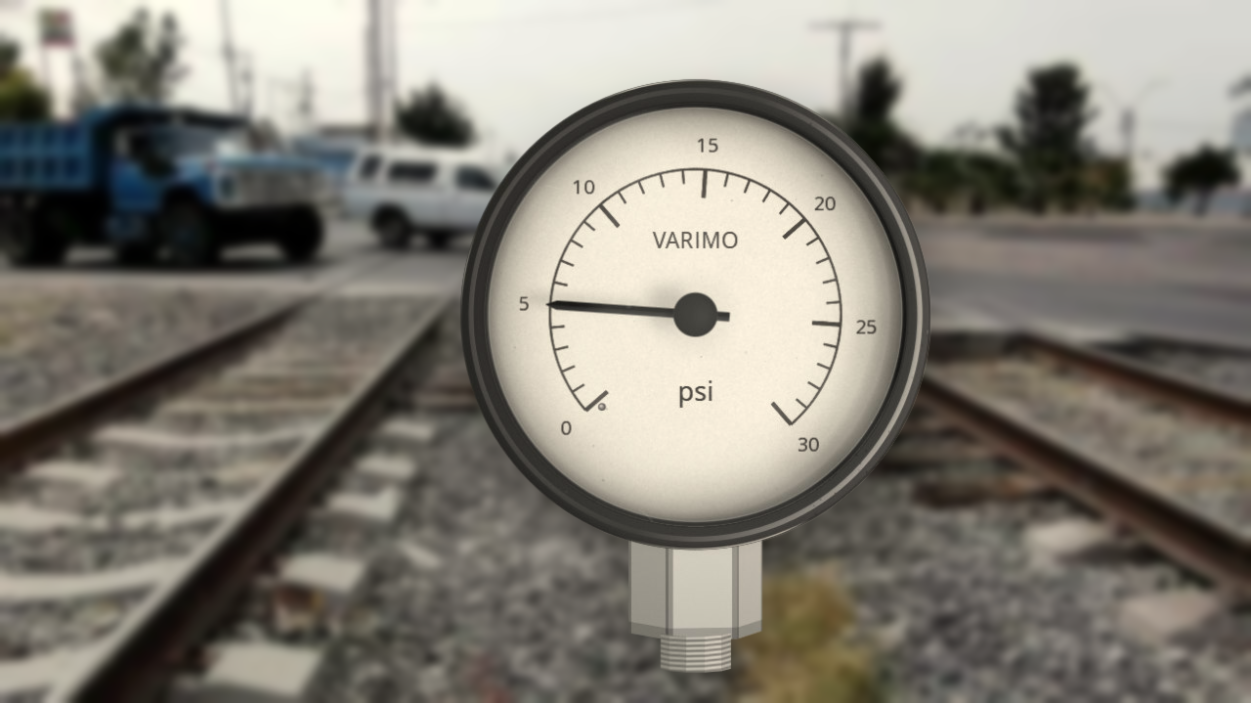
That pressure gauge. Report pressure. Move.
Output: 5 psi
